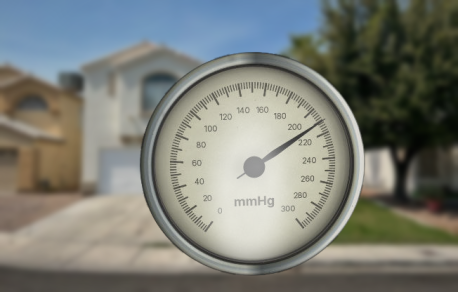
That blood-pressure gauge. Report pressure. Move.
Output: 210 mmHg
